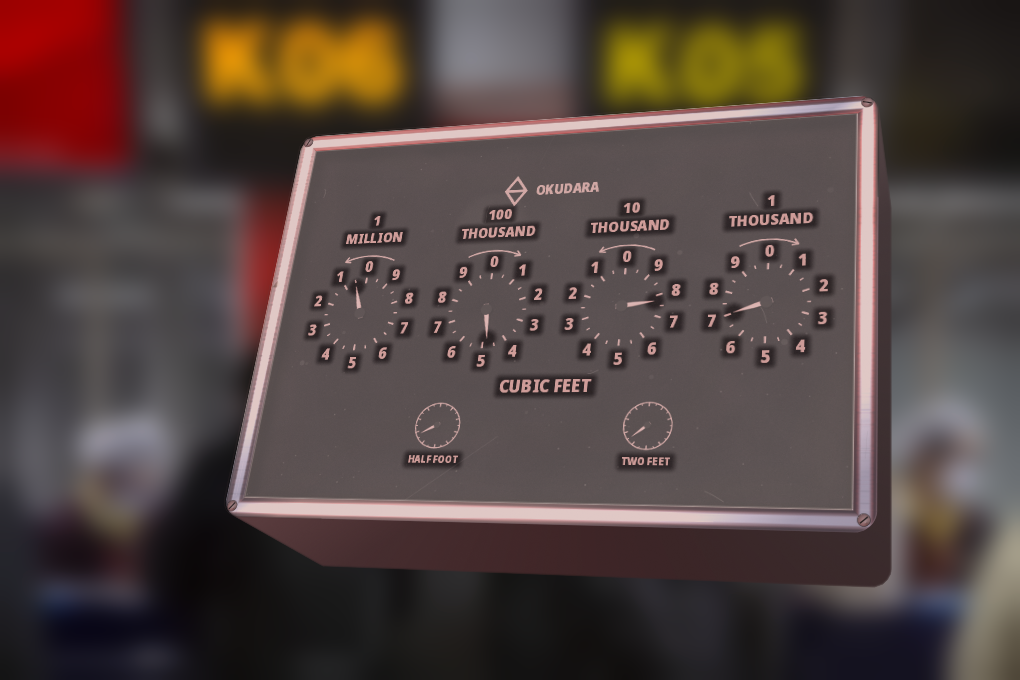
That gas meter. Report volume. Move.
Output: 47700 ft³
